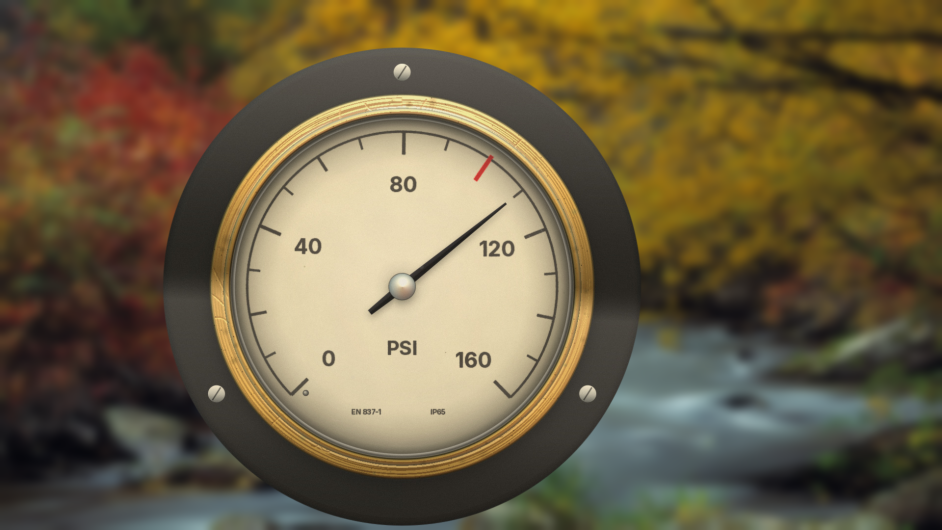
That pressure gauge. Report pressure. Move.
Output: 110 psi
